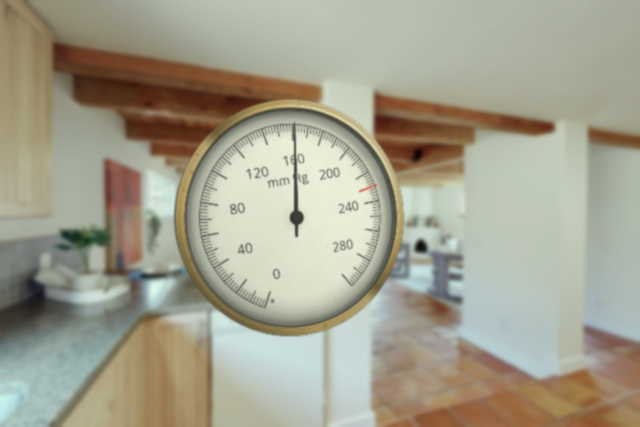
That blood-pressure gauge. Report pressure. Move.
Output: 160 mmHg
